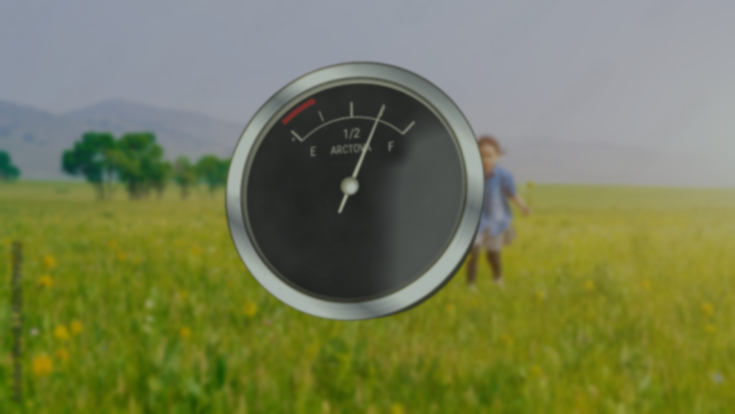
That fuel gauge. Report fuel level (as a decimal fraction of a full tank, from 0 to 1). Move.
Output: 0.75
